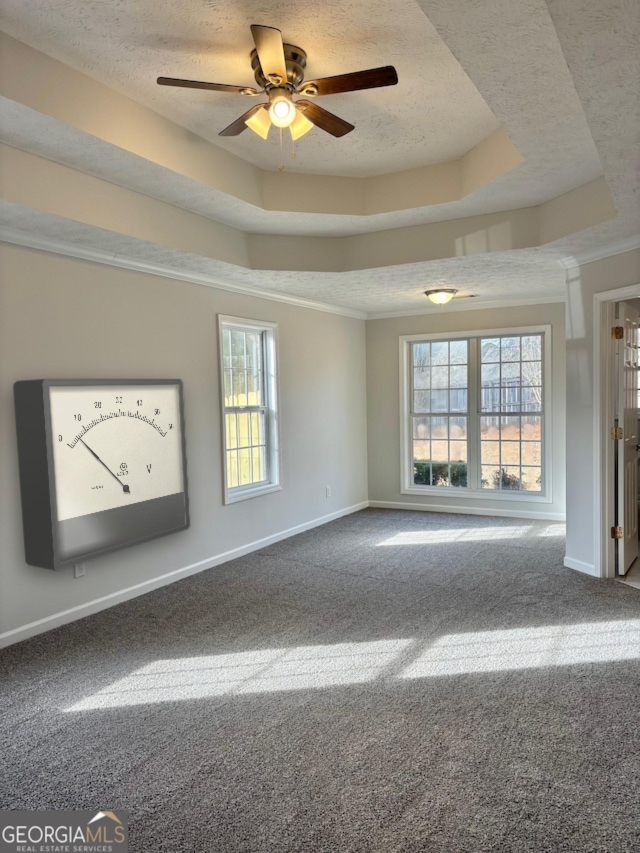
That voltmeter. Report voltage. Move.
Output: 5 V
